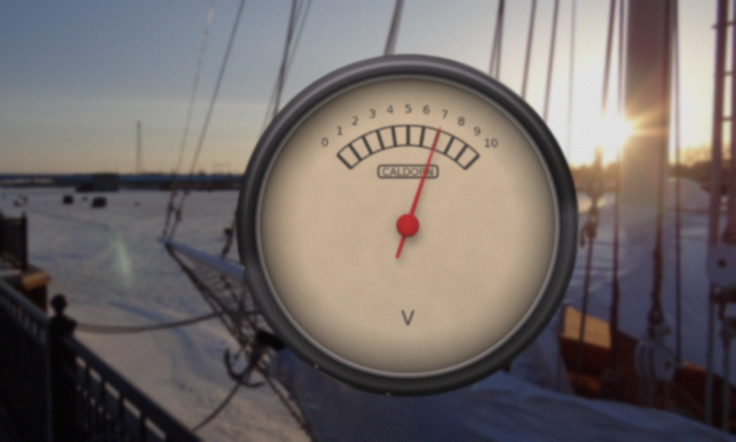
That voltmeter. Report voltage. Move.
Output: 7 V
